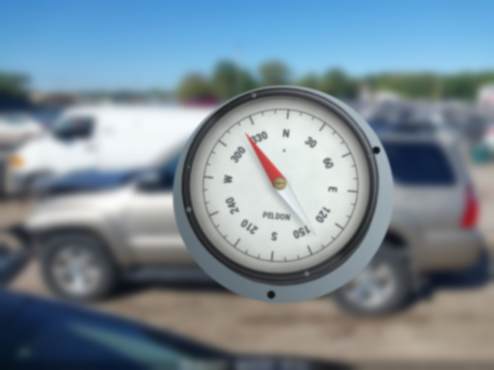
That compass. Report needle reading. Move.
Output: 320 °
